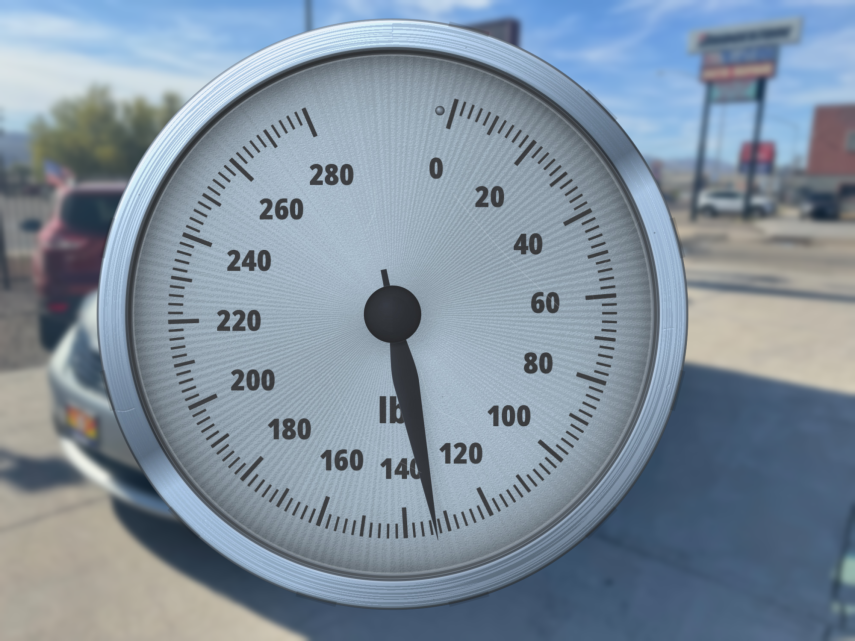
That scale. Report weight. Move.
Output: 133 lb
